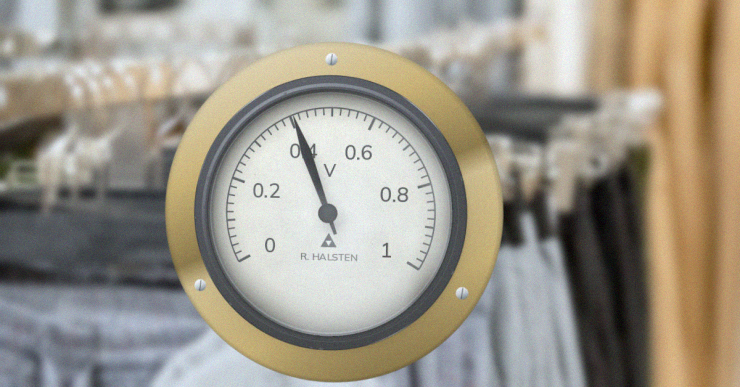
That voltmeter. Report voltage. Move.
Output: 0.41 V
